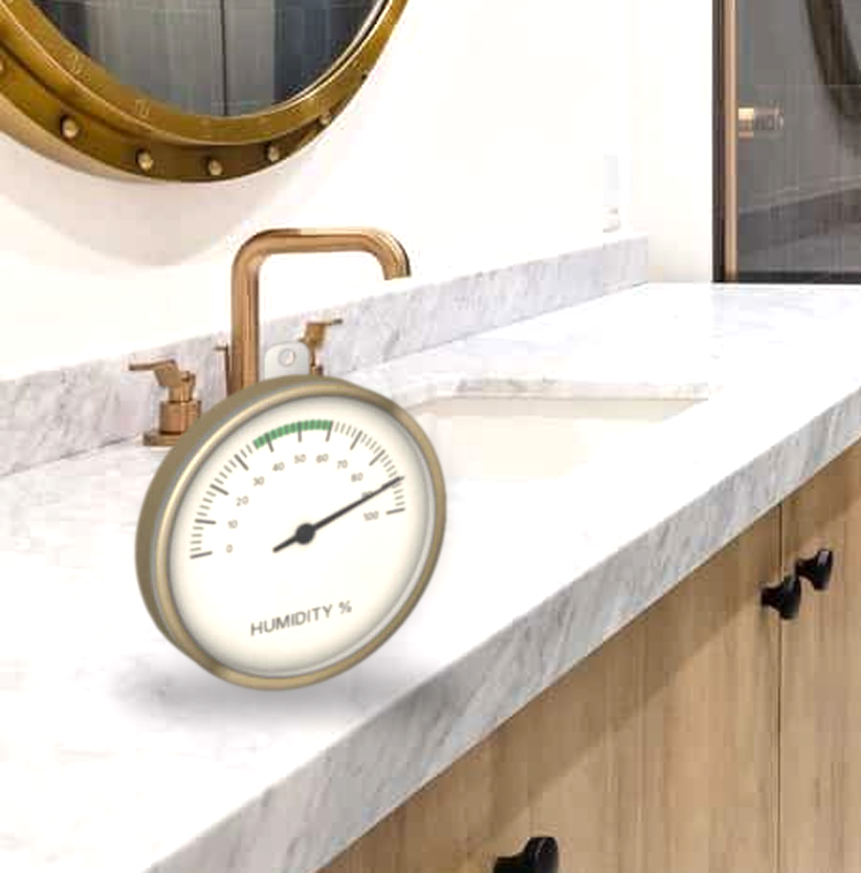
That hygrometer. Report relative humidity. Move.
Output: 90 %
